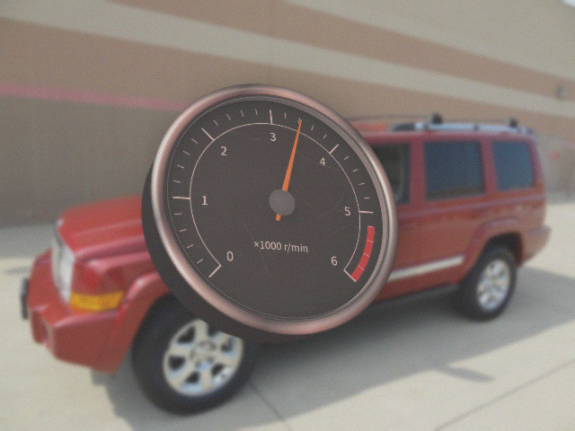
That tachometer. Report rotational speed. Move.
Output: 3400 rpm
